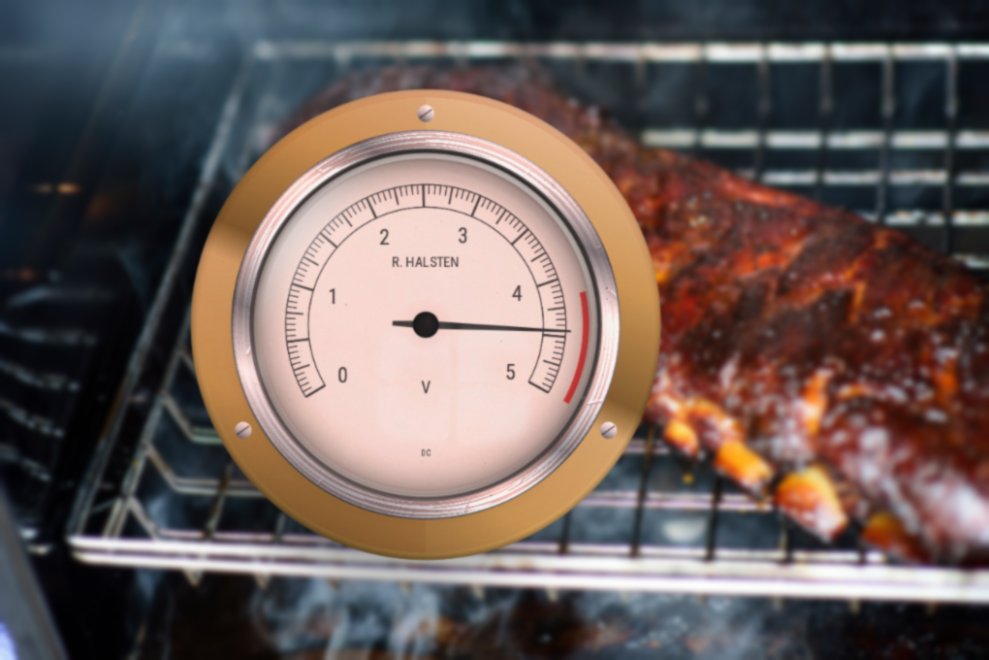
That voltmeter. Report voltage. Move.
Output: 4.45 V
